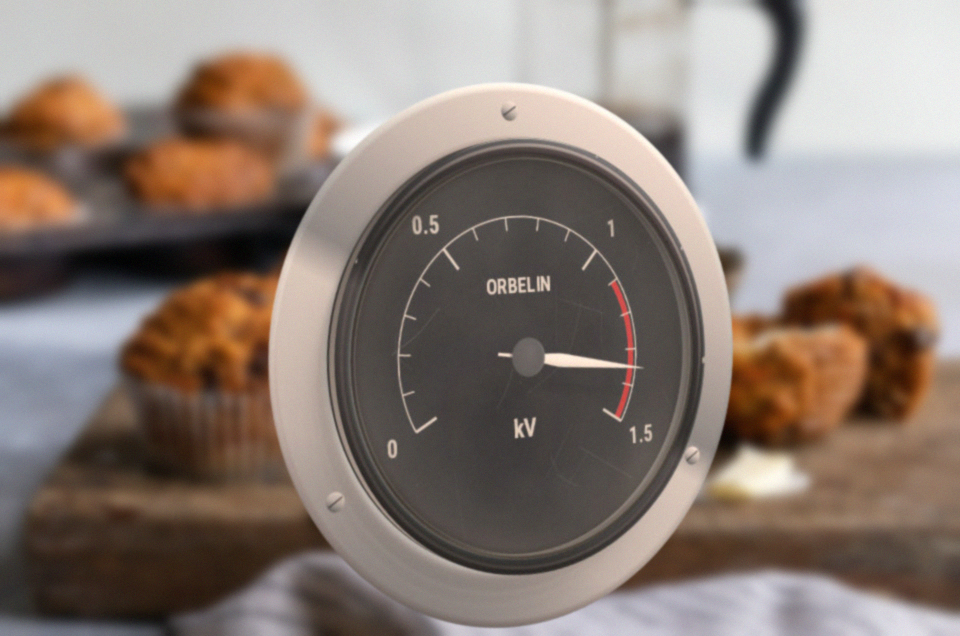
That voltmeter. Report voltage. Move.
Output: 1.35 kV
